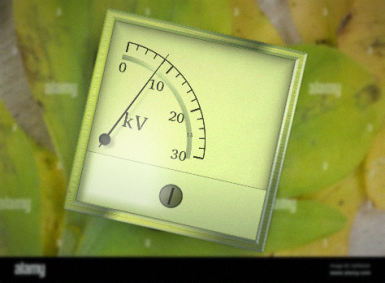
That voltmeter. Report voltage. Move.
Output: 8 kV
